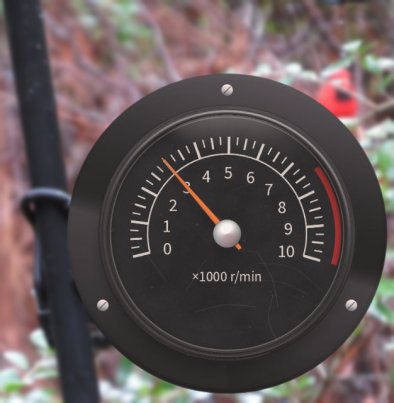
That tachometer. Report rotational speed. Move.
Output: 3000 rpm
